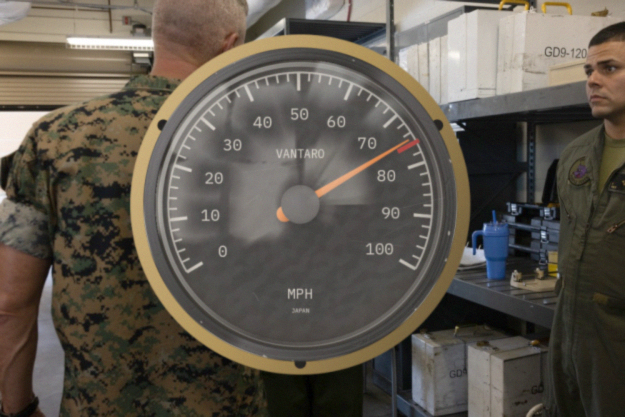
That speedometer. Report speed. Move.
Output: 75 mph
